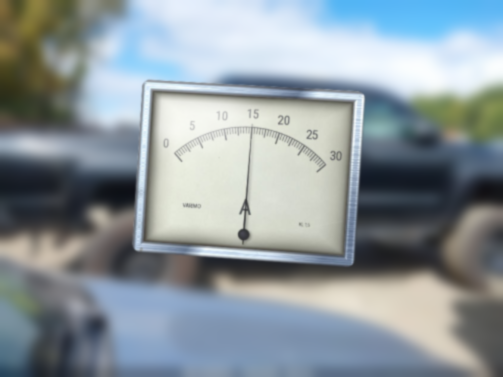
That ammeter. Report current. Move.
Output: 15 A
